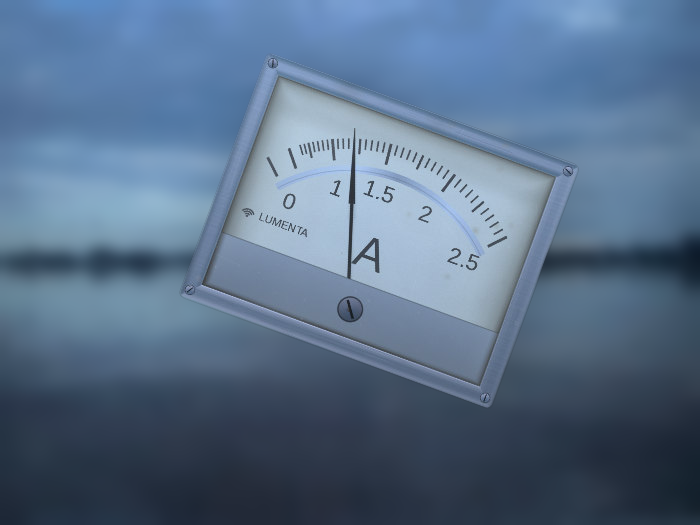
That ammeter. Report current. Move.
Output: 1.2 A
